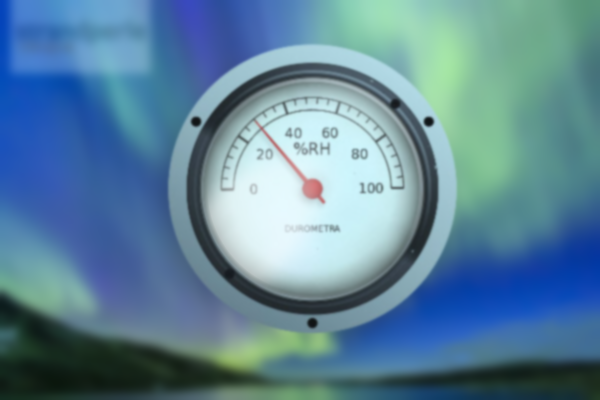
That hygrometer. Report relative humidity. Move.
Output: 28 %
